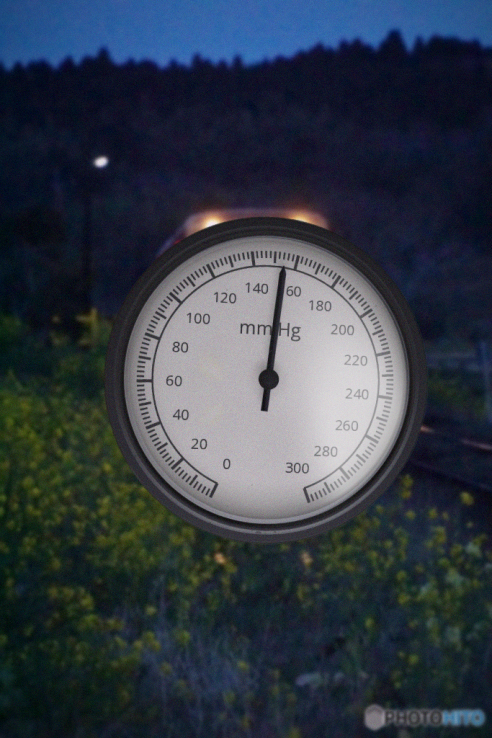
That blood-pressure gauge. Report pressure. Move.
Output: 154 mmHg
